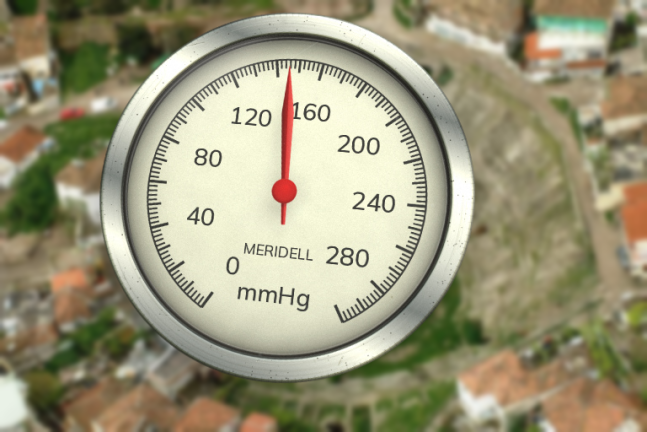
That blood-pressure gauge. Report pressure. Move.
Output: 146 mmHg
